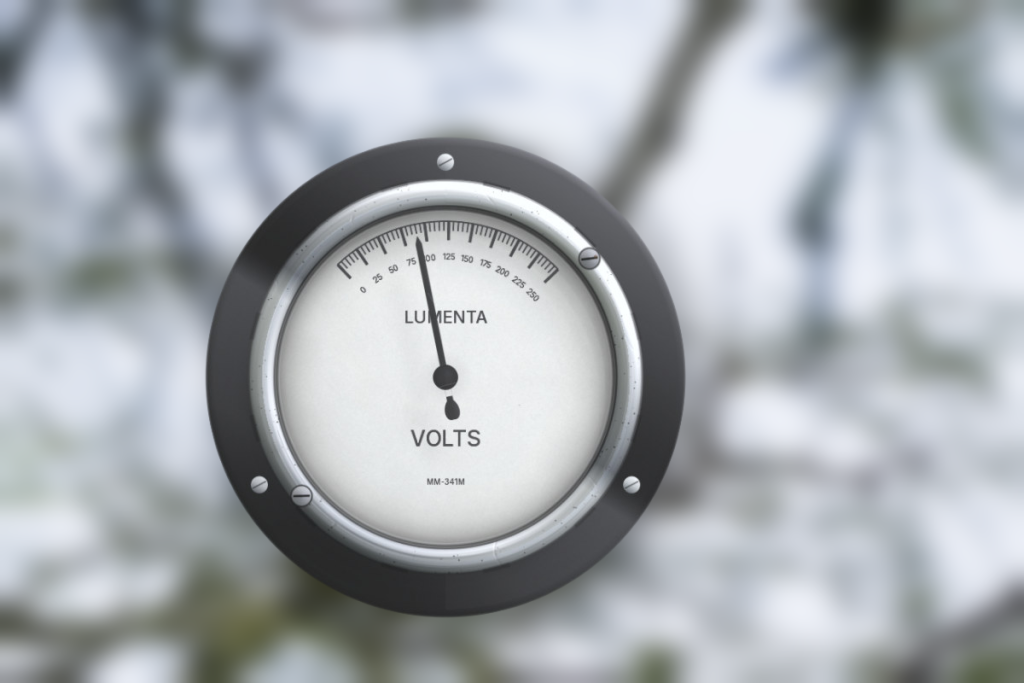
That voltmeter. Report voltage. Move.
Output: 90 V
